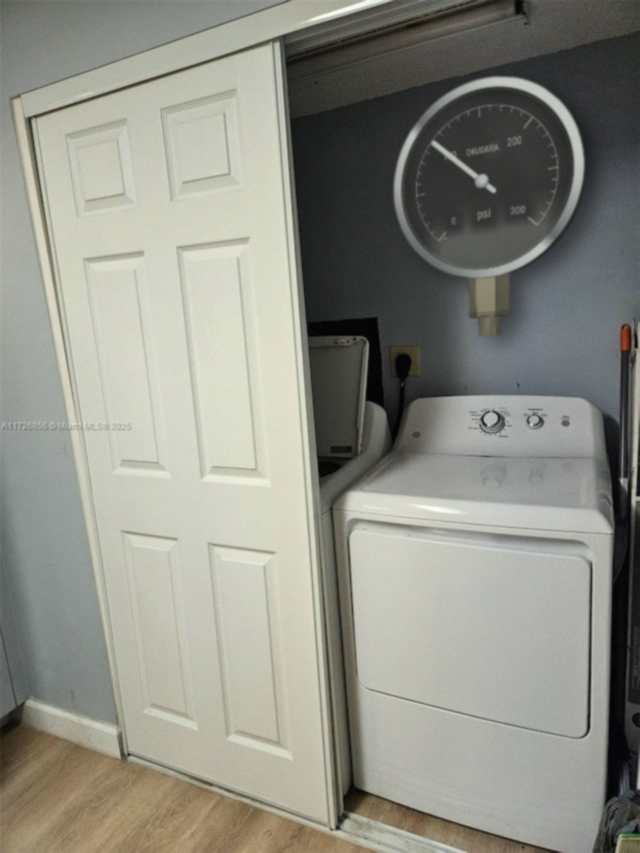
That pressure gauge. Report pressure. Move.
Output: 100 psi
